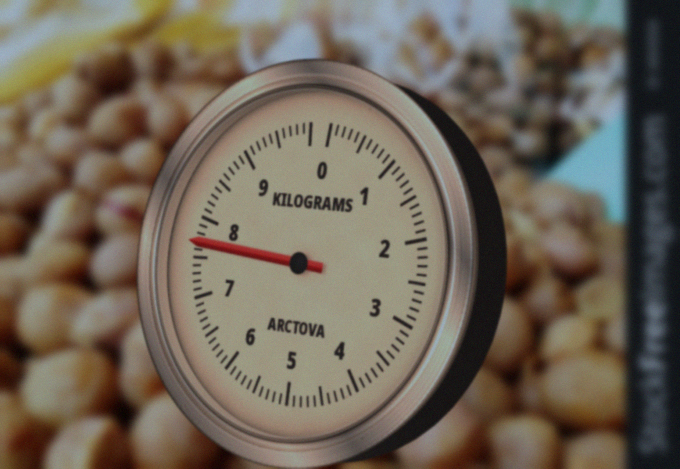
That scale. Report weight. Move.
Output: 7.7 kg
